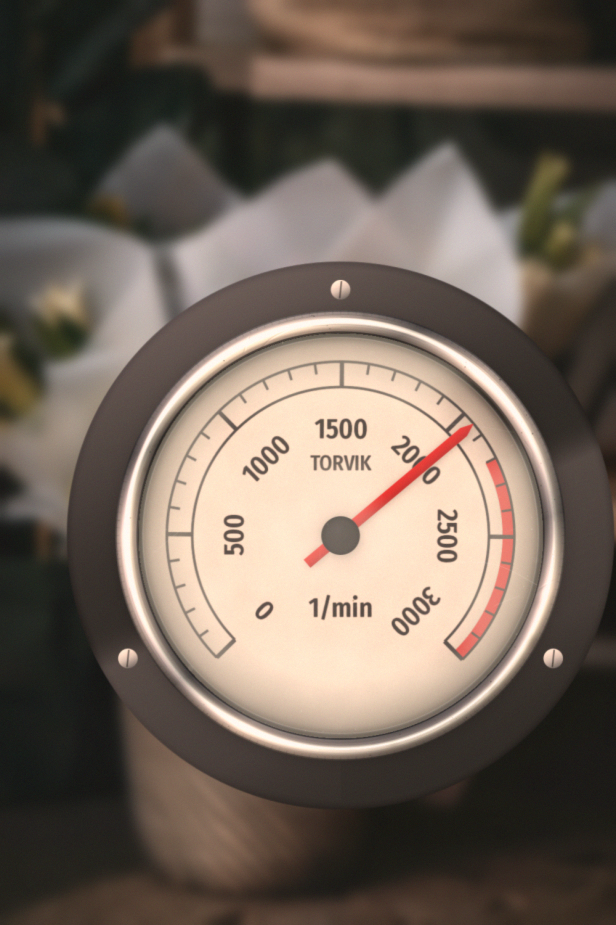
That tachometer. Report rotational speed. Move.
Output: 2050 rpm
